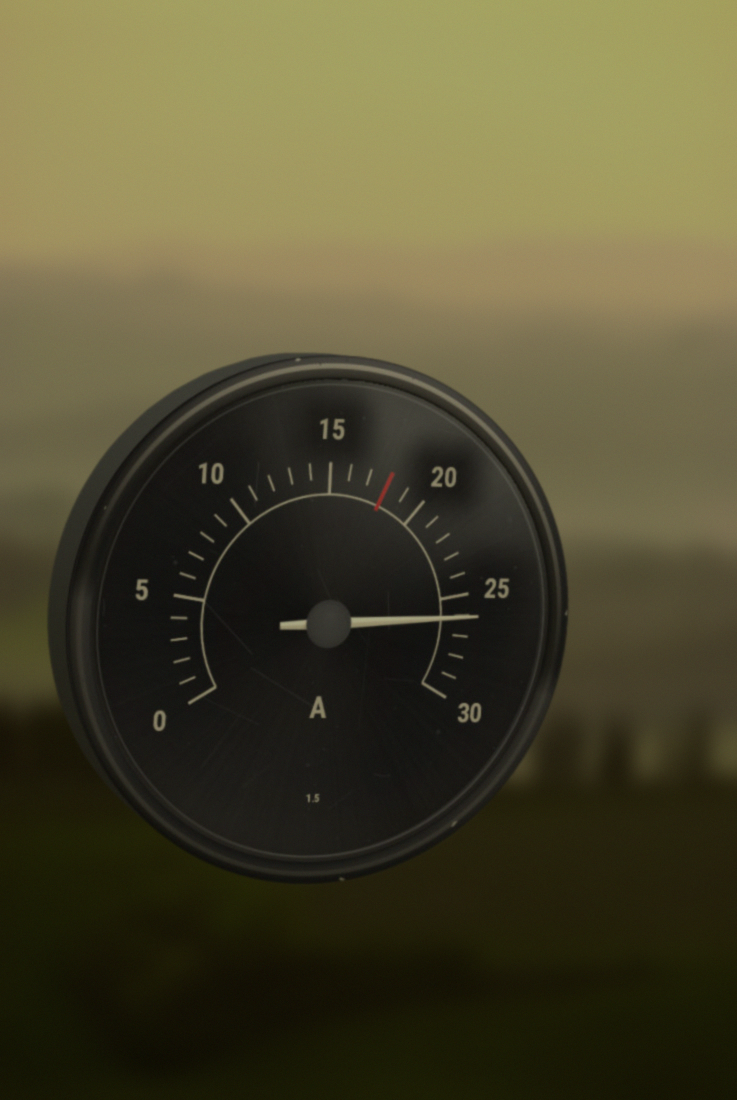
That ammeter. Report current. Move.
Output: 26 A
